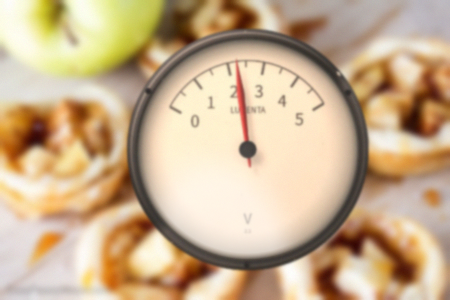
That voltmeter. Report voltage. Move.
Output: 2.25 V
